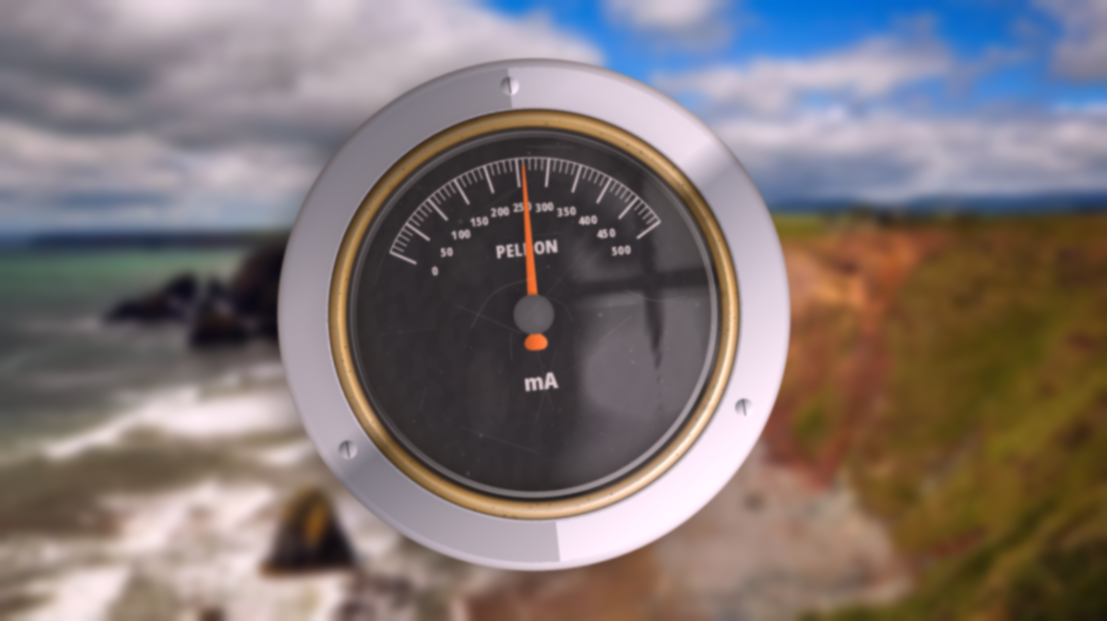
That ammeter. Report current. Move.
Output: 260 mA
